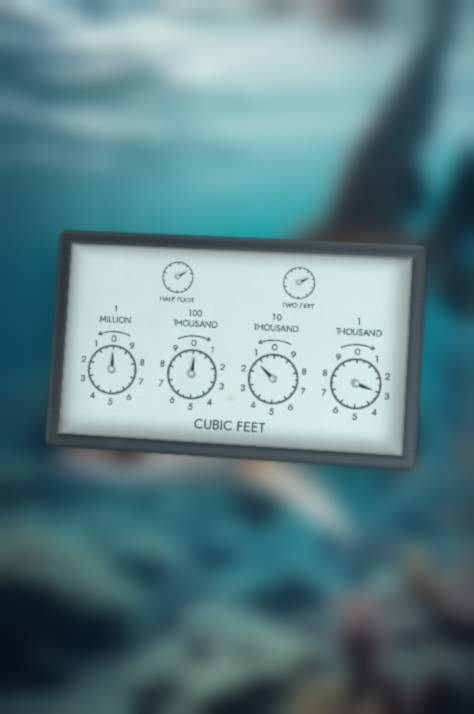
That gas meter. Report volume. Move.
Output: 1300 ft³
